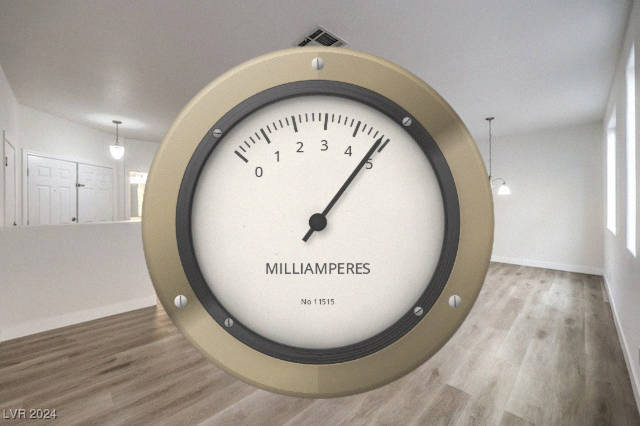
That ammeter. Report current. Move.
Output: 4.8 mA
